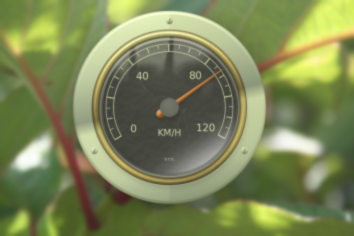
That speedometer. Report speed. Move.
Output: 87.5 km/h
